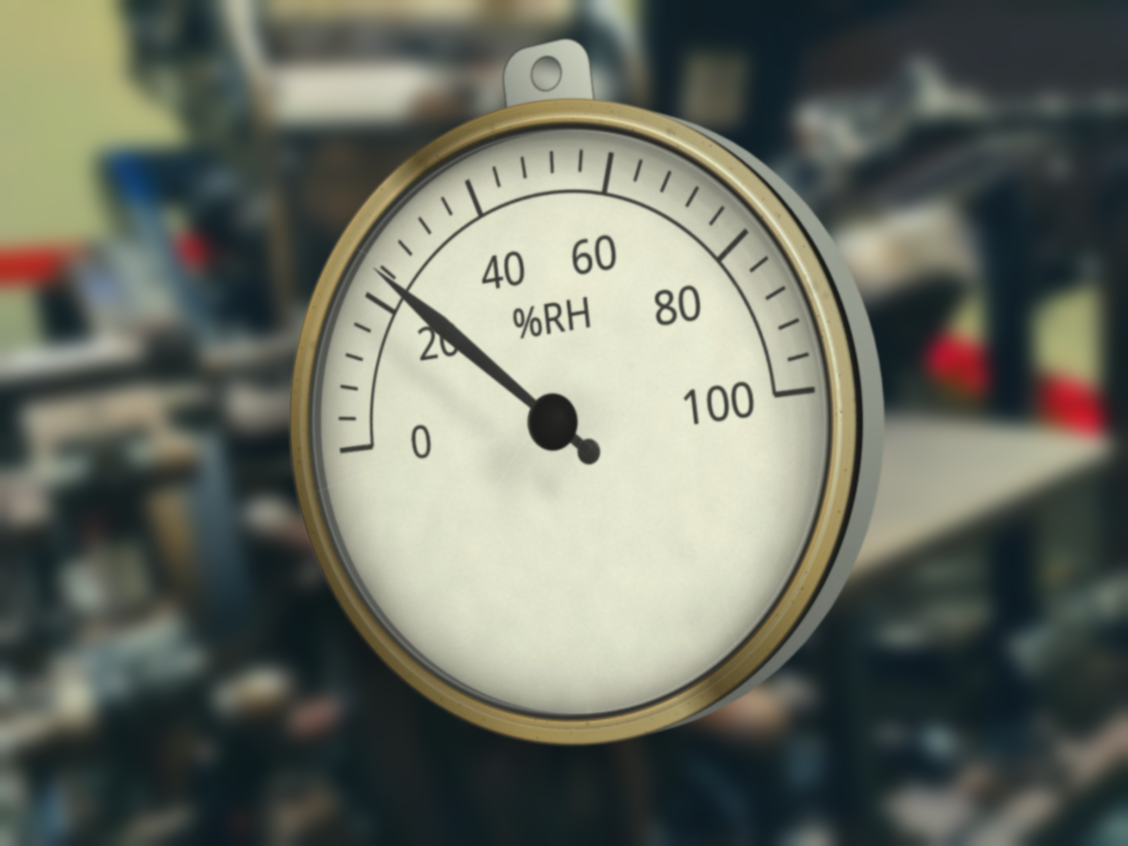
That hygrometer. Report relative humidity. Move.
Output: 24 %
